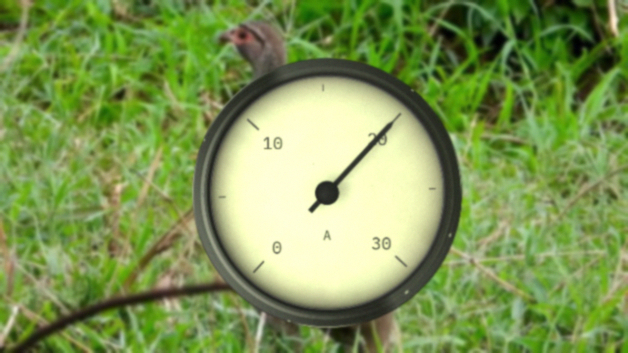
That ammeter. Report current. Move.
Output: 20 A
